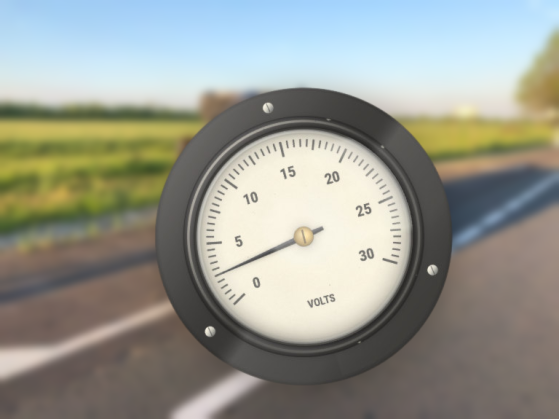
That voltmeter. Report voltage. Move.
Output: 2.5 V
